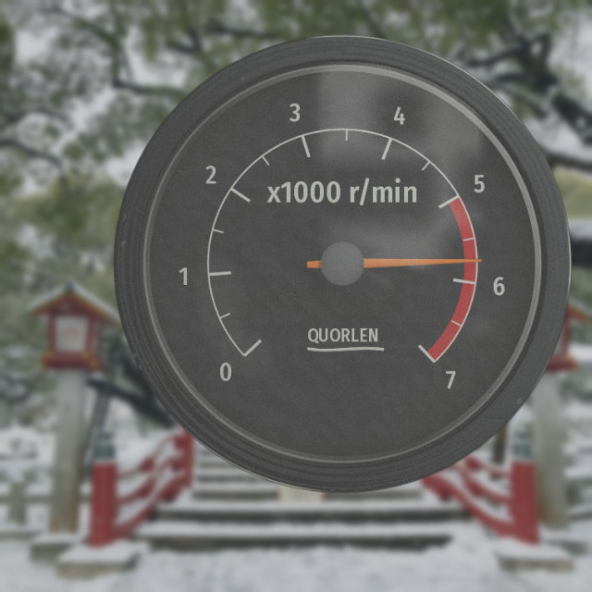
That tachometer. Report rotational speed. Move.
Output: 5750 rpm
